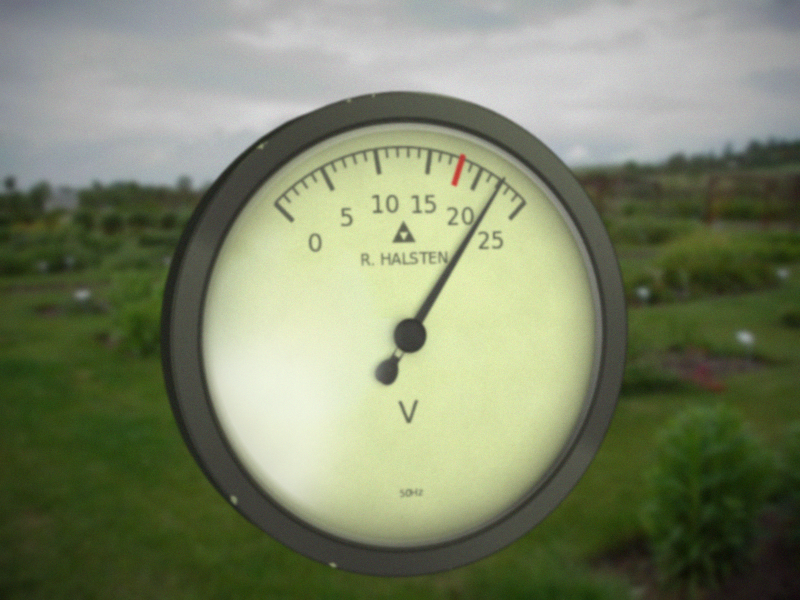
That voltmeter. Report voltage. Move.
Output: 22 V
